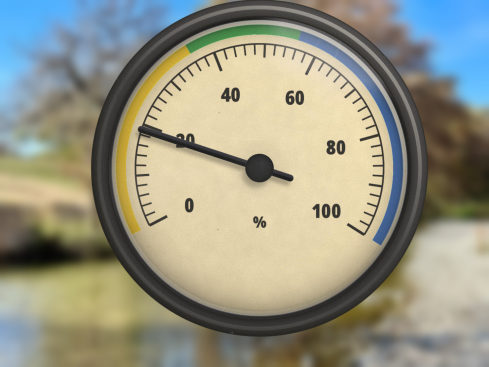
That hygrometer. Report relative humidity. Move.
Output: 19 %
